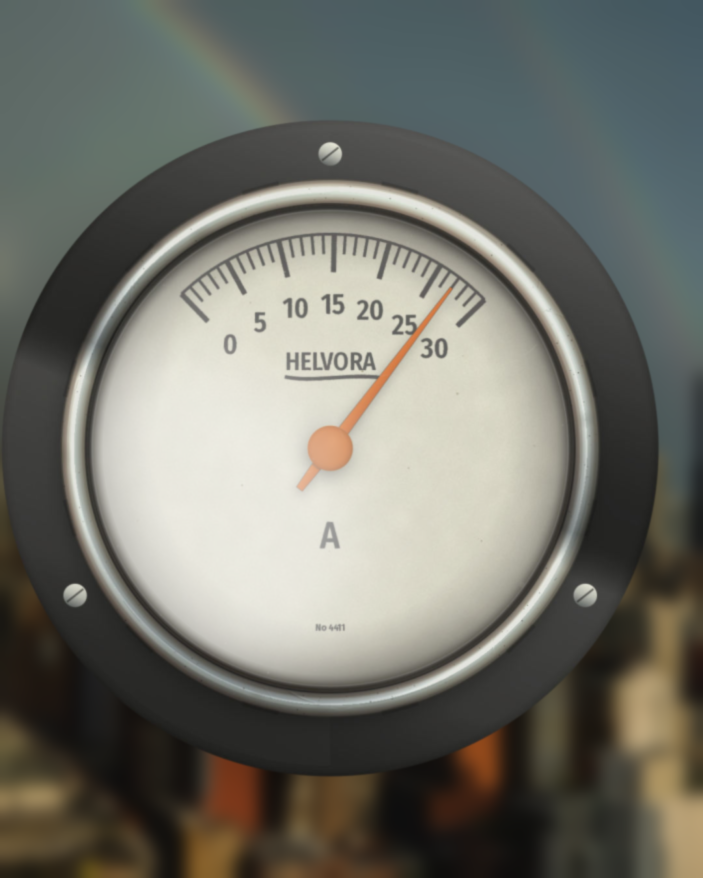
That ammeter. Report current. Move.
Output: 27 A
